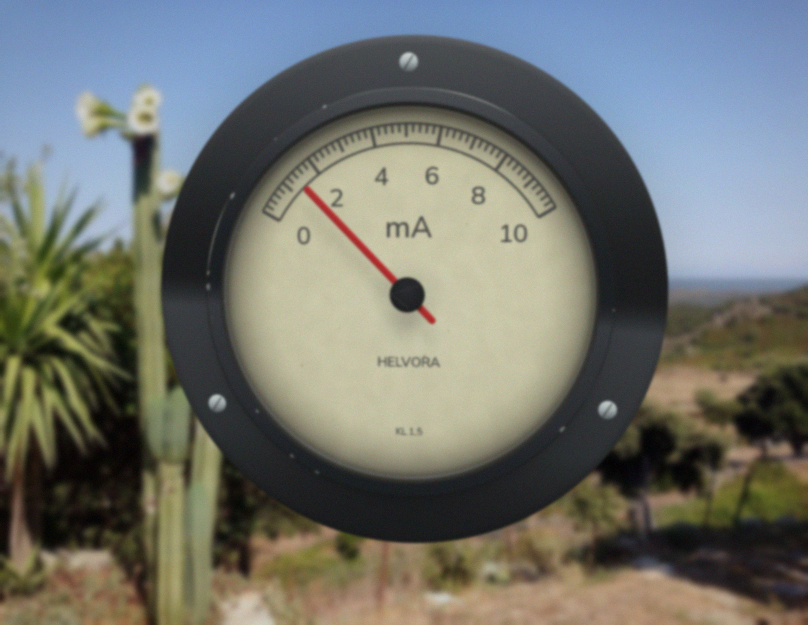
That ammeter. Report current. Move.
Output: 1.4 mA
